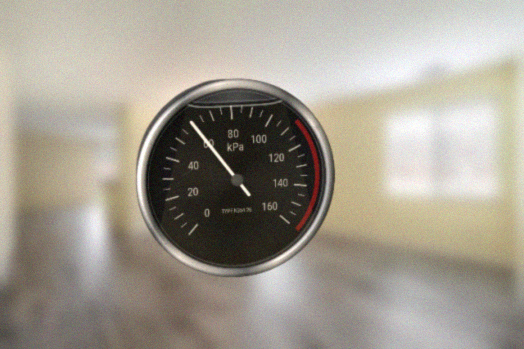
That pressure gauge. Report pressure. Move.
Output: 60 kPa
